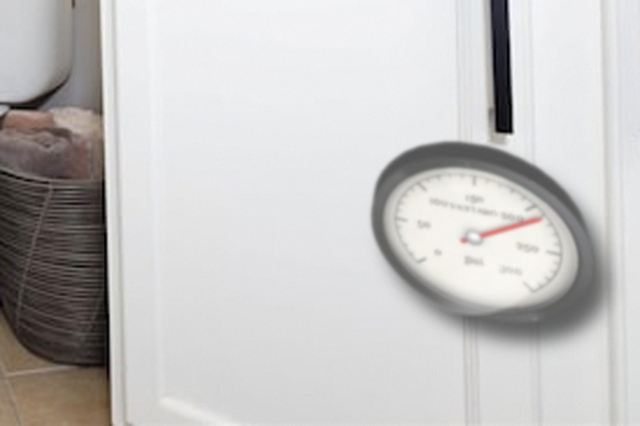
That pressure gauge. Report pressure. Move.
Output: 210 psi
